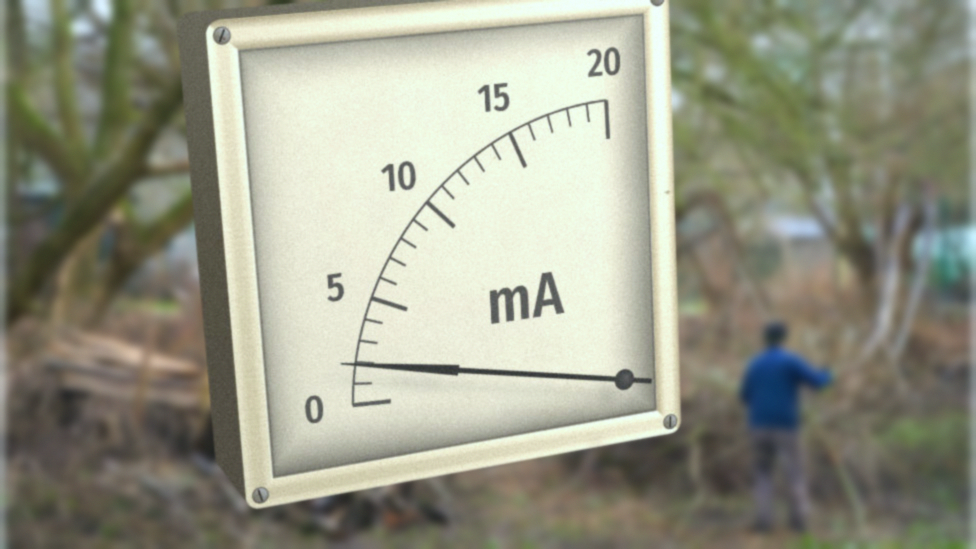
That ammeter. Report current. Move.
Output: 2 mA
